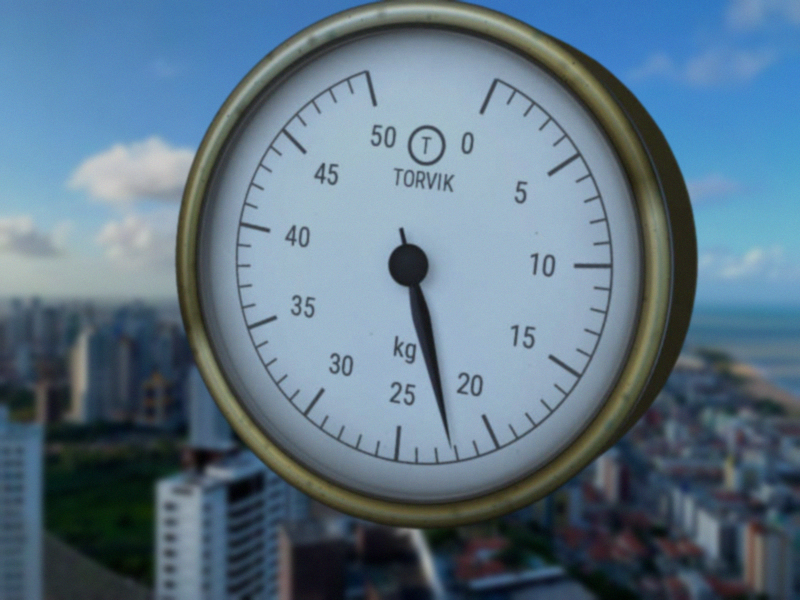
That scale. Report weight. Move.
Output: 22 kg
